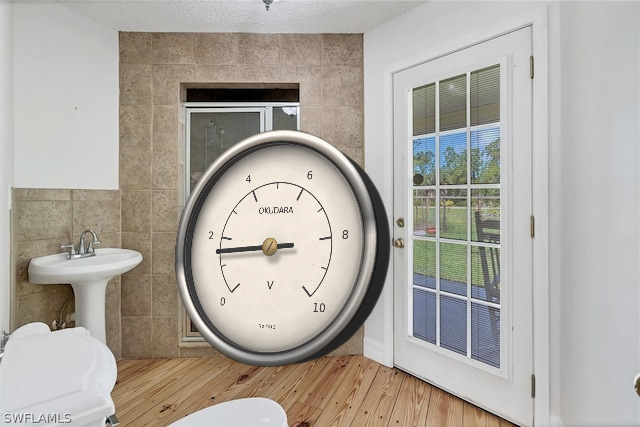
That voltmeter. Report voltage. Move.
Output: 1.5 V
